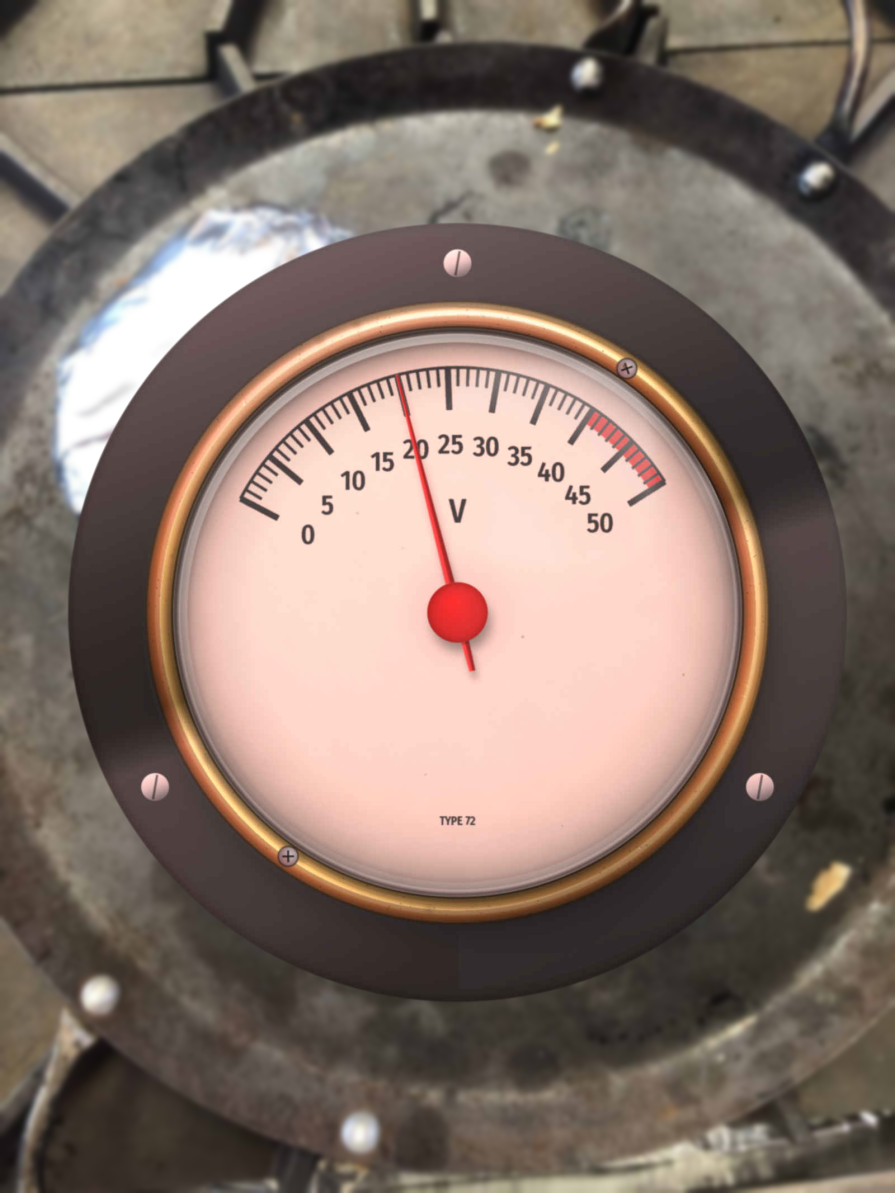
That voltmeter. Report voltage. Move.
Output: 20 V
